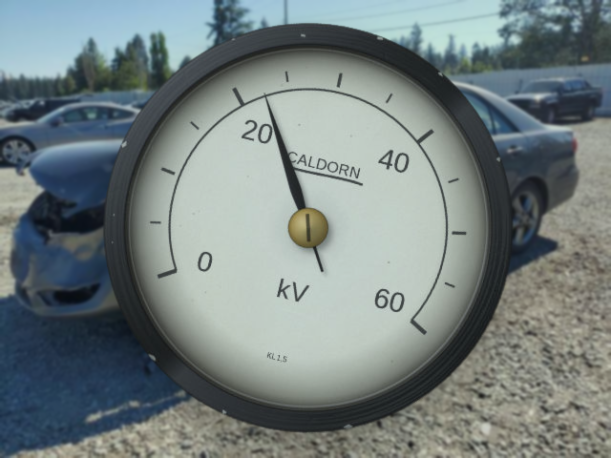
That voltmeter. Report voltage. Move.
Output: 22.5 kV
